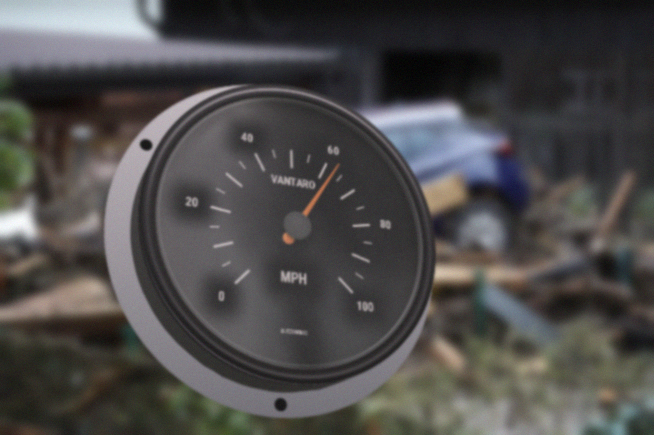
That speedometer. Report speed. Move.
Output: 62.5 mph
